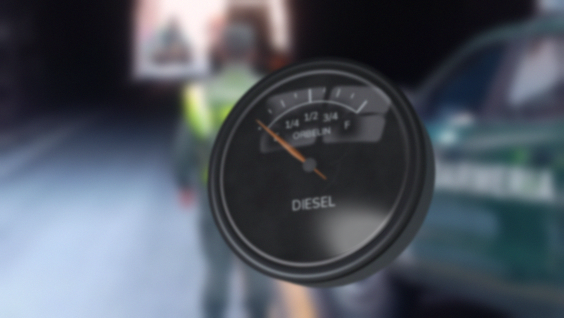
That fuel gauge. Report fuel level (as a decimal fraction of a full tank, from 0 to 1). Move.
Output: 0
